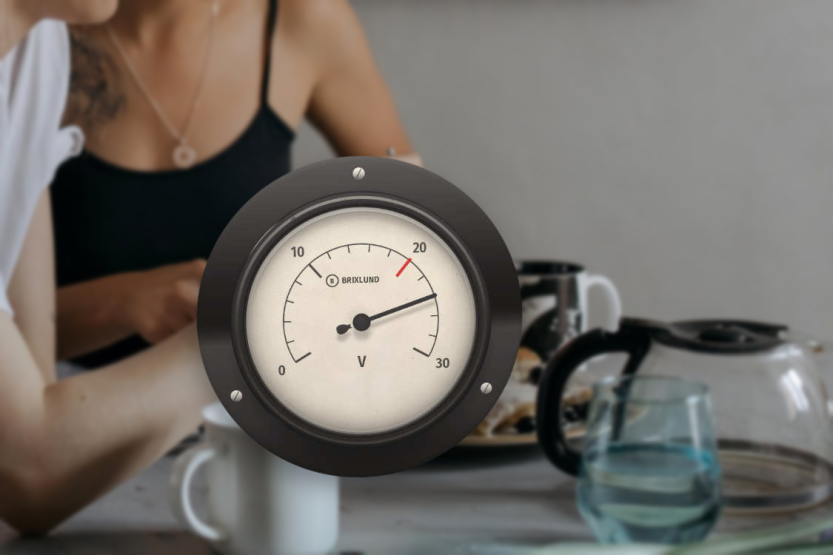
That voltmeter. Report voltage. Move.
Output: 24 V
